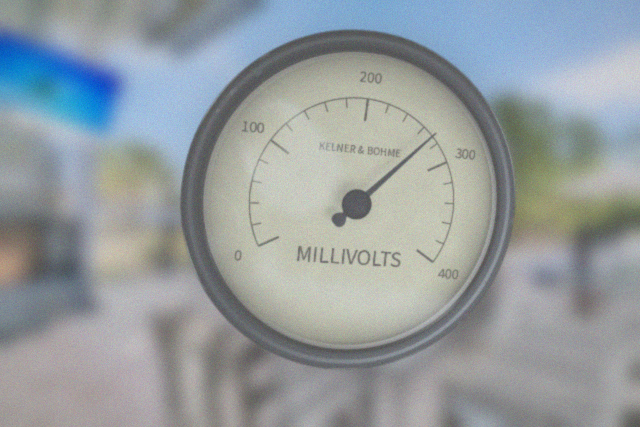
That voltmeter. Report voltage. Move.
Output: 270 mV
